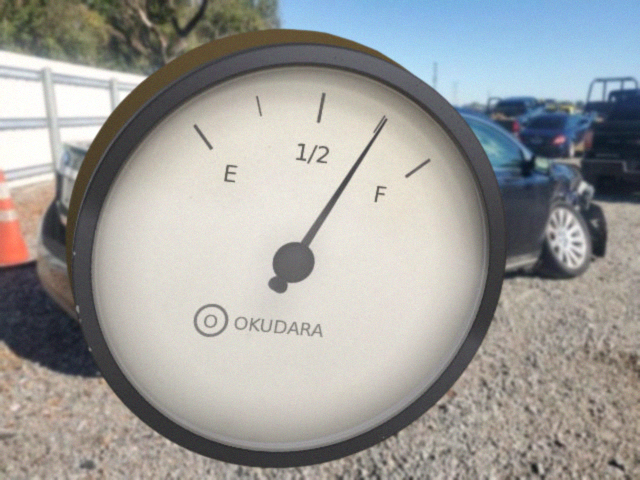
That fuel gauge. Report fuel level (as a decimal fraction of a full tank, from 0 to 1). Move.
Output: 0.75
